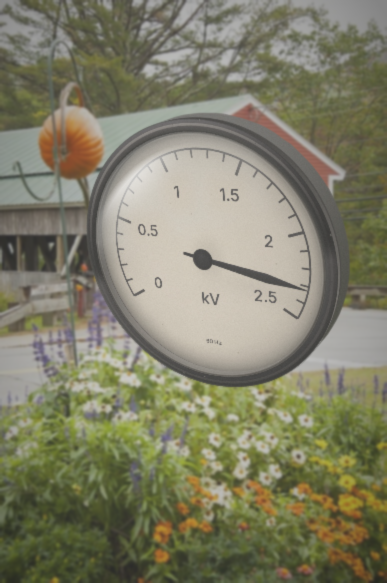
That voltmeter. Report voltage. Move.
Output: 2.3 kV
